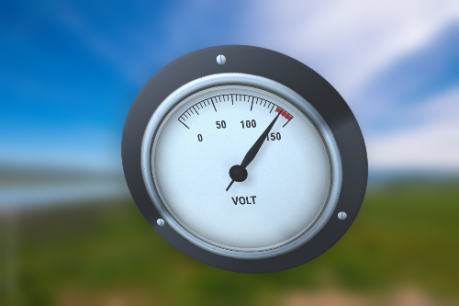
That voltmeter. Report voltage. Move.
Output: 135 V
